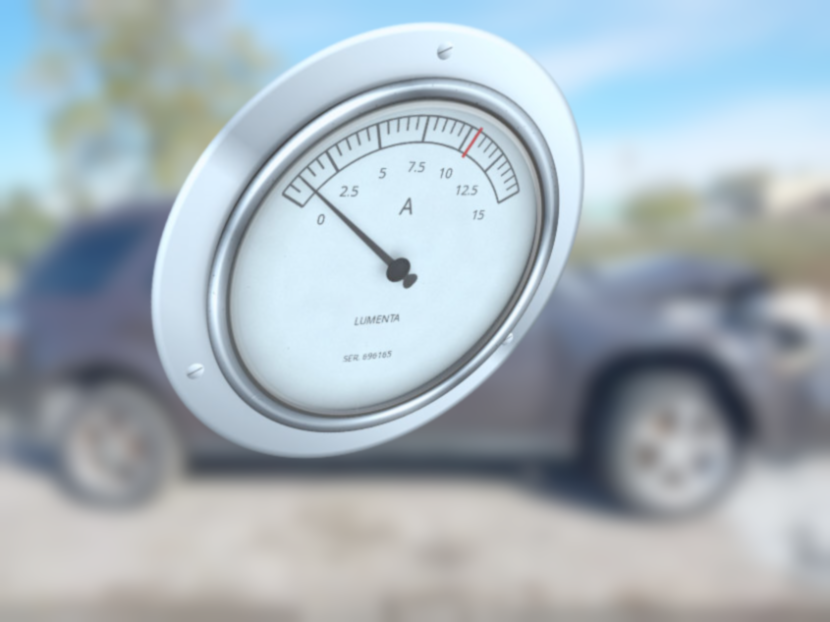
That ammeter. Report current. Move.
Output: 1 A
